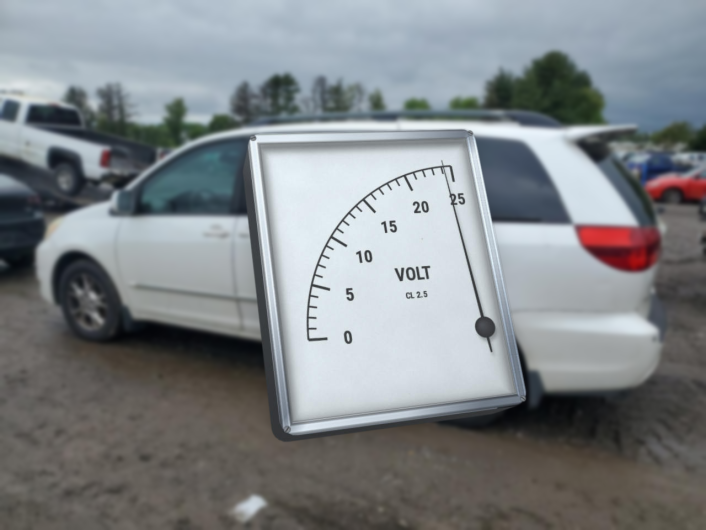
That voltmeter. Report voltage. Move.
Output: 24 V
